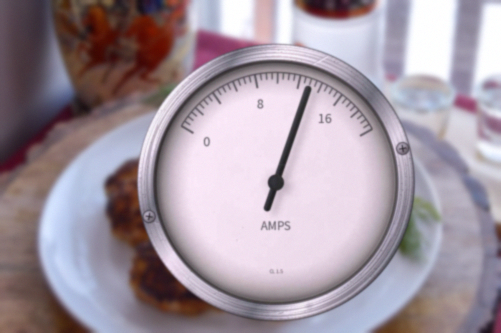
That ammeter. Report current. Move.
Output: 13 A
